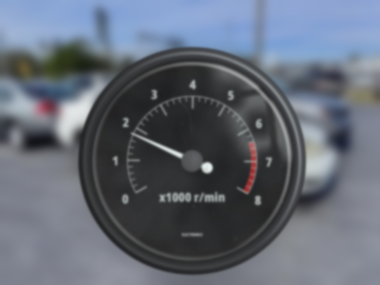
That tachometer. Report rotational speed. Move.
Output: 1800 rpm
